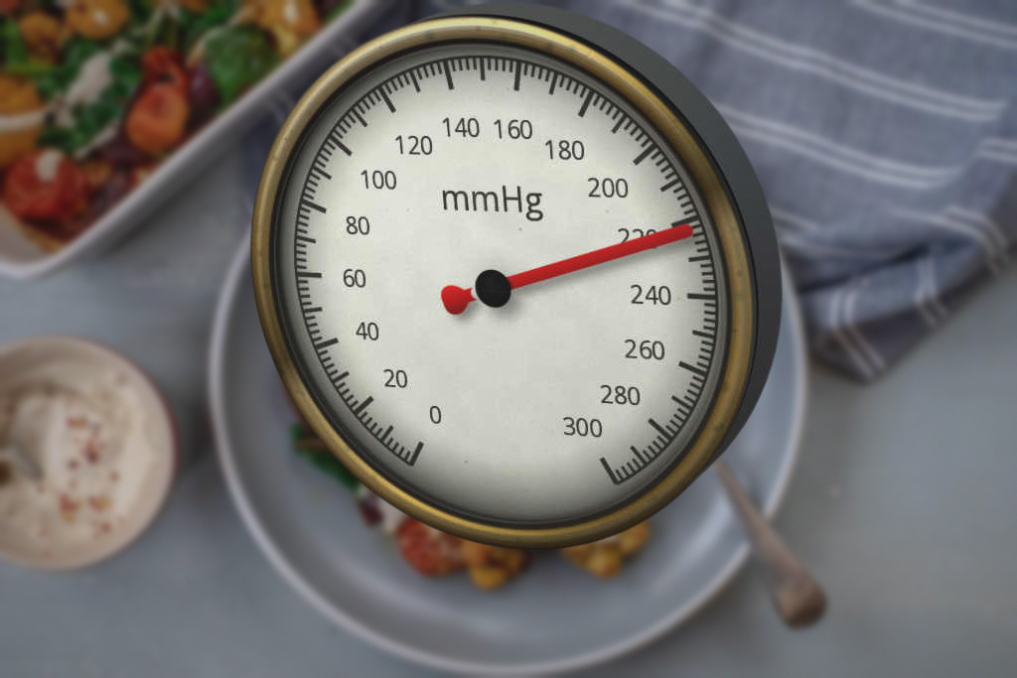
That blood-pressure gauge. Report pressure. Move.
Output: 222 mmHg
